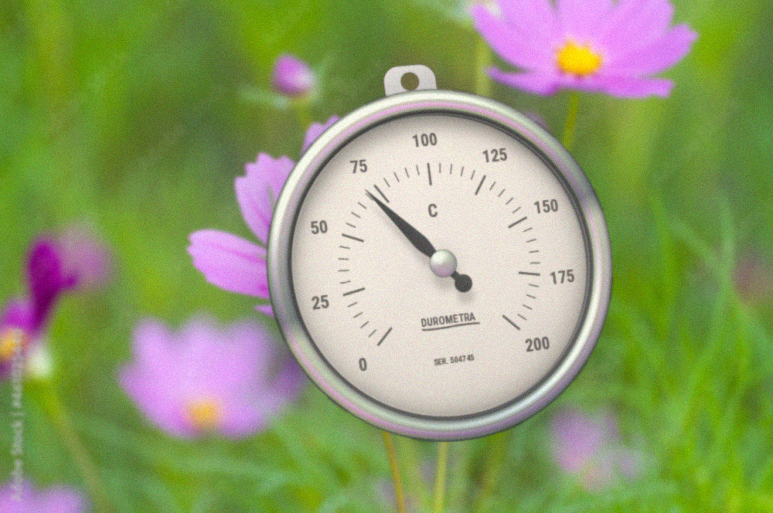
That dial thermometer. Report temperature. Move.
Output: 70 °C
